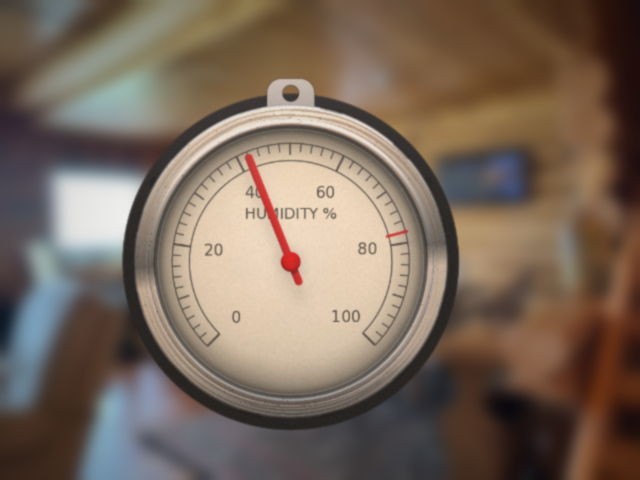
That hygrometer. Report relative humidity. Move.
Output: 42 %
